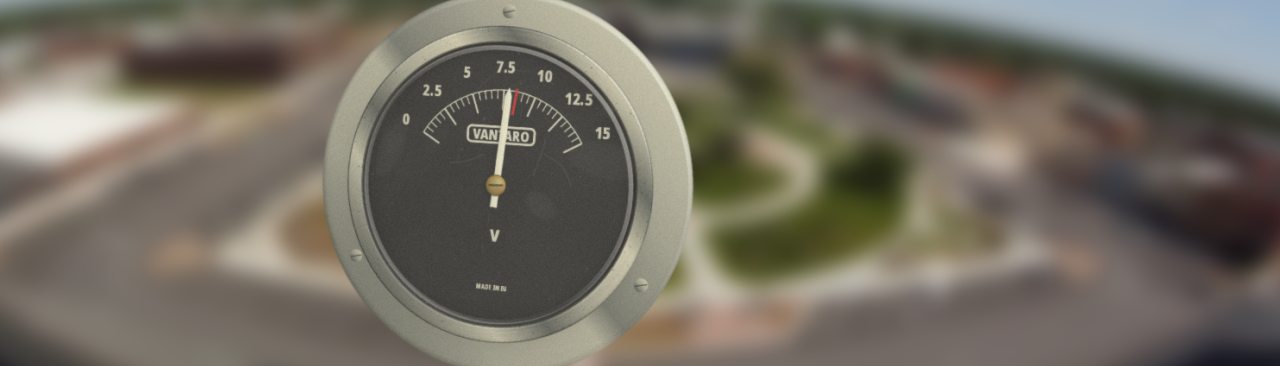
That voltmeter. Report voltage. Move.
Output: 8 V
